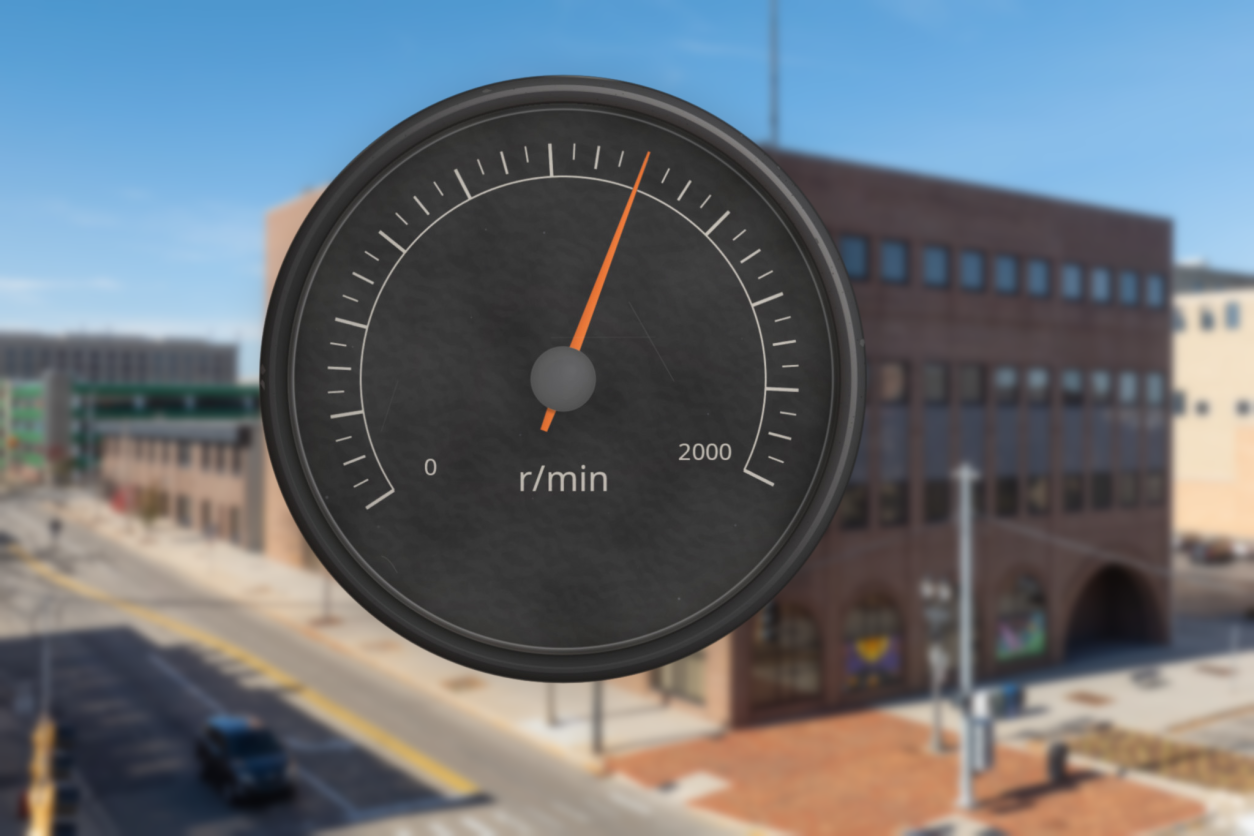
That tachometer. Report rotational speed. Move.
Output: 1200 rpm
